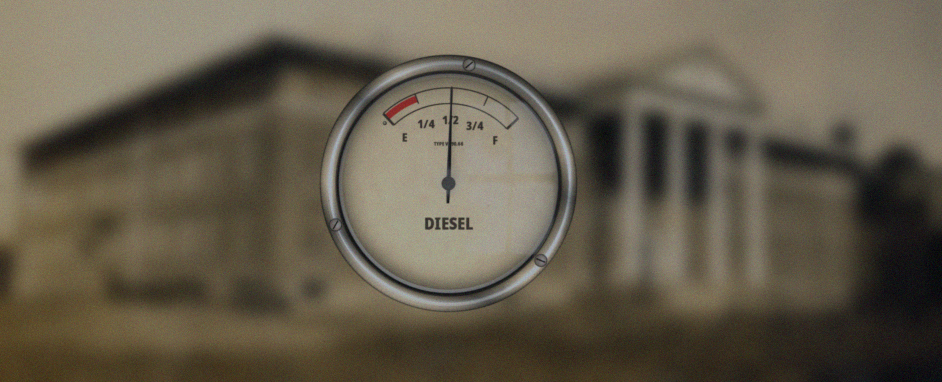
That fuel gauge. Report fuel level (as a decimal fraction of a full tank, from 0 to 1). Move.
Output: 0.5
